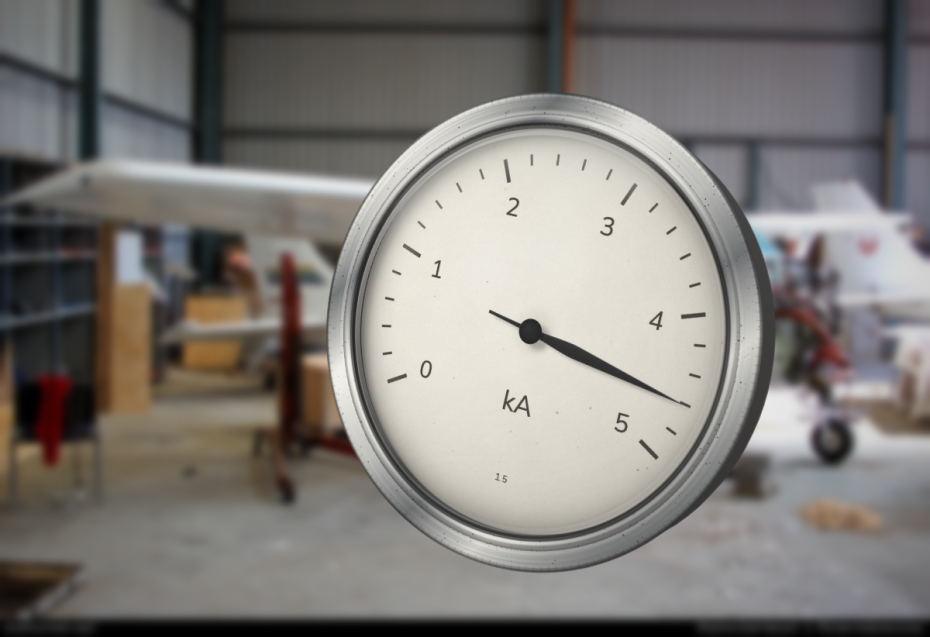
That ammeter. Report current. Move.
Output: 4.6 kA
